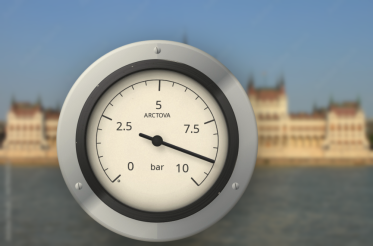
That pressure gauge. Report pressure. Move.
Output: 9 bar
